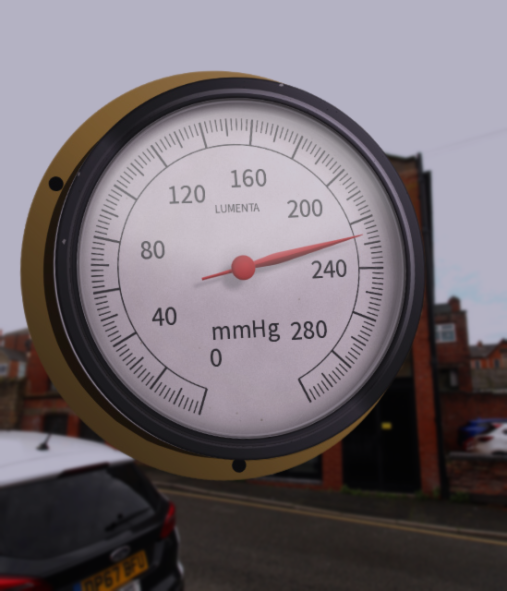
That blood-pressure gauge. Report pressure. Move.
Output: 226 mmHg
